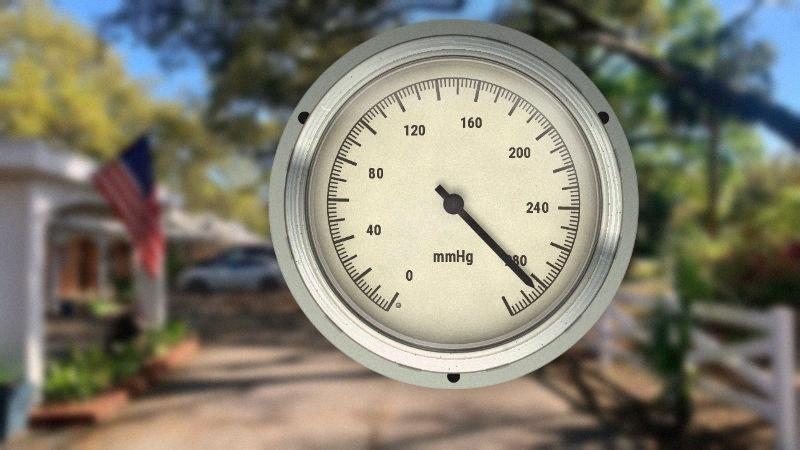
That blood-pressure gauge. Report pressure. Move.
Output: 284 mmHg
